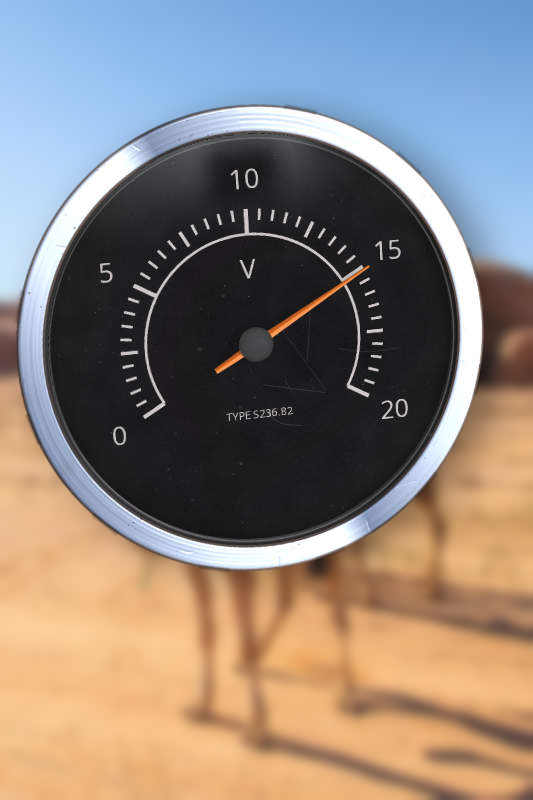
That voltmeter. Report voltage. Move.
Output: 15 V
